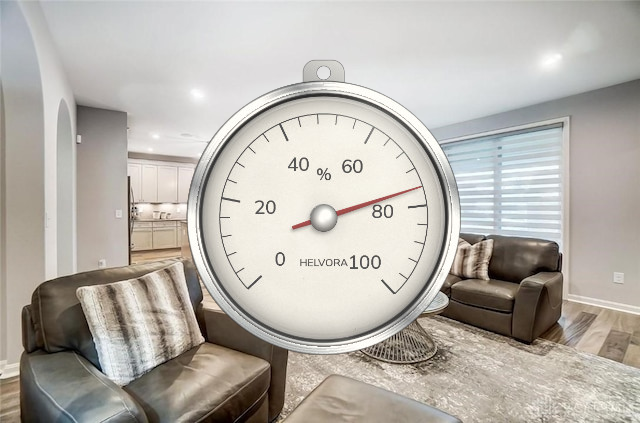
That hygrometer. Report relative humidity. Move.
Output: 76 %
